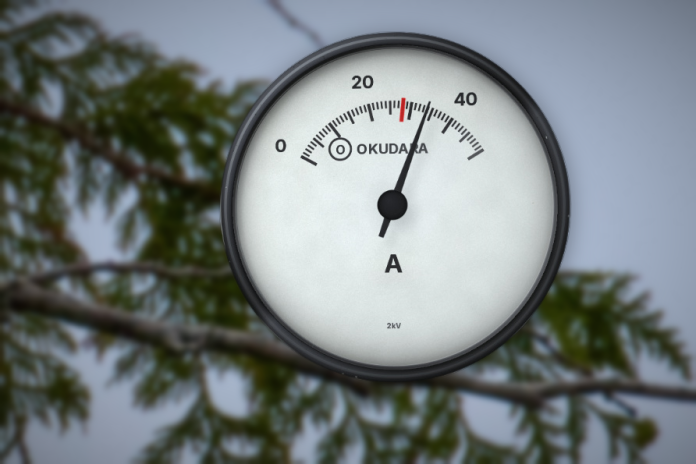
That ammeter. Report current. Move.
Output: 34 A
